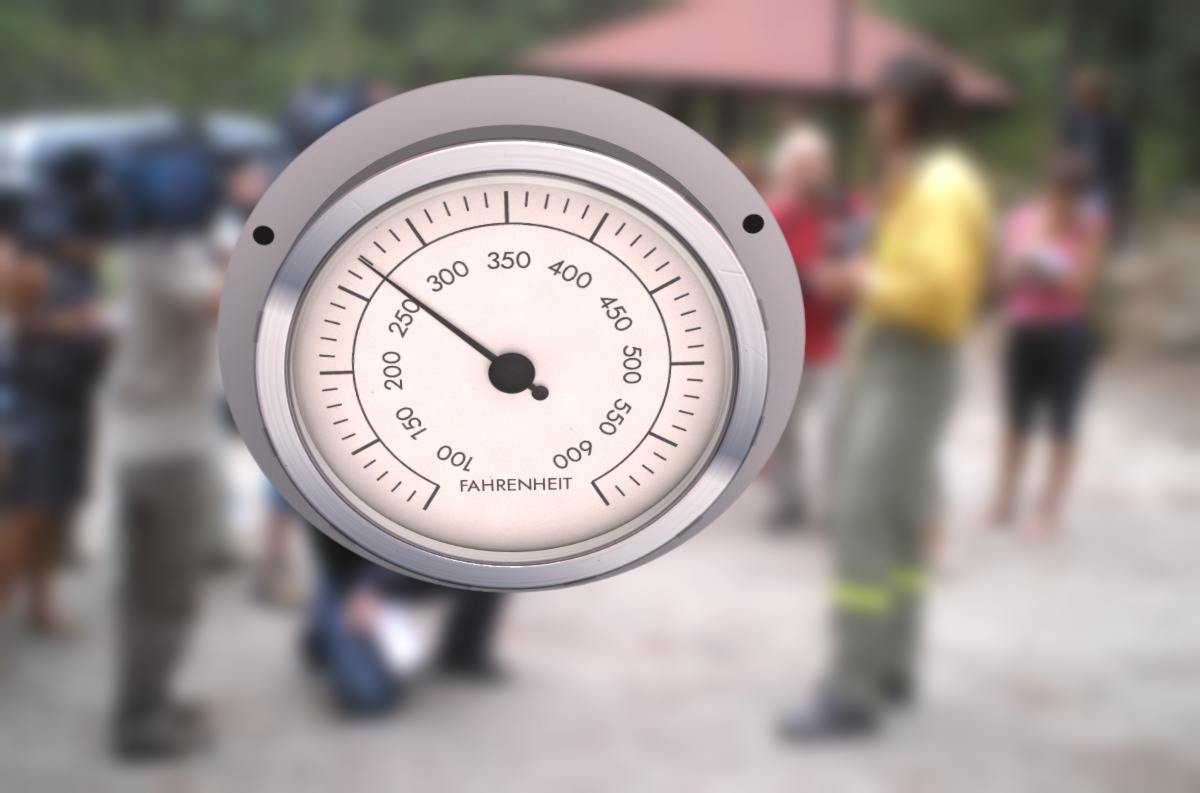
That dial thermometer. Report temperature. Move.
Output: 270 °F
